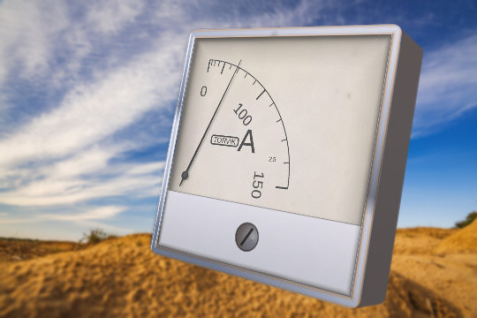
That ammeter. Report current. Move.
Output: 70 A
